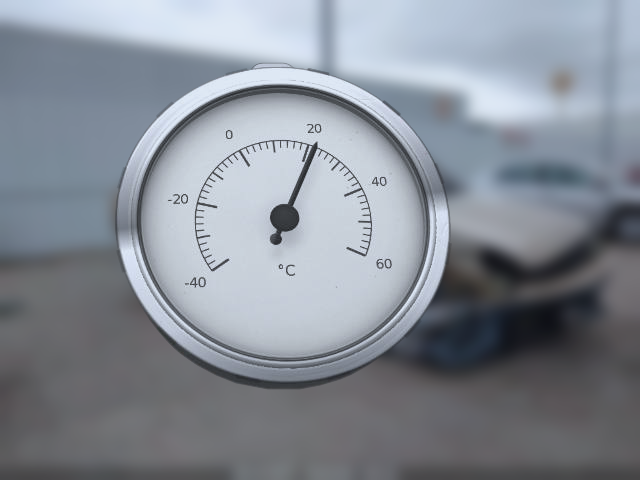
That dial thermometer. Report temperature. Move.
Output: 22 °C
